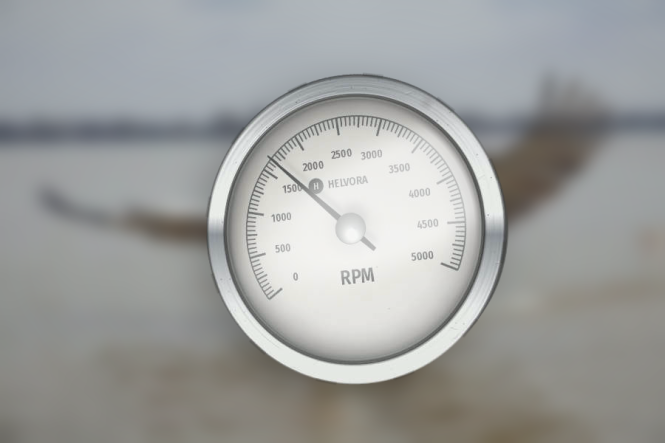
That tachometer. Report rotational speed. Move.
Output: 1650 rpm
